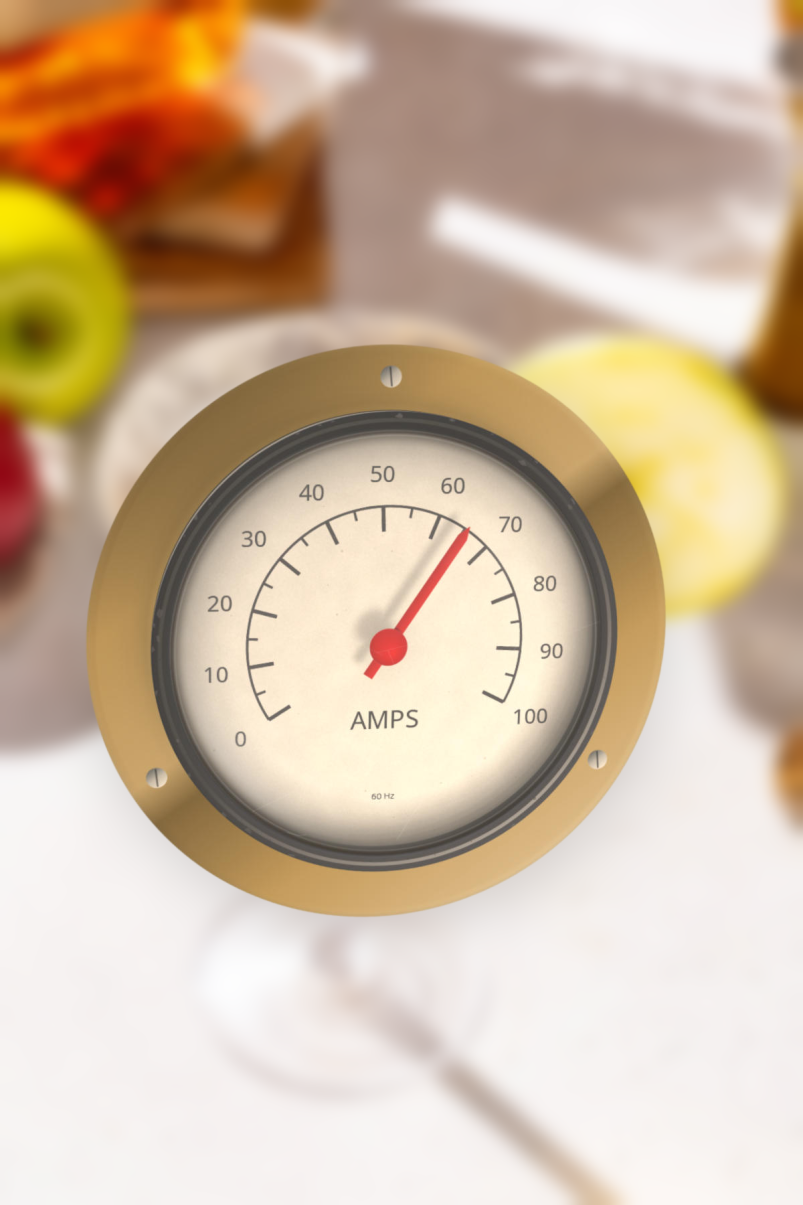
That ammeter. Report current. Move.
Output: 65 A
